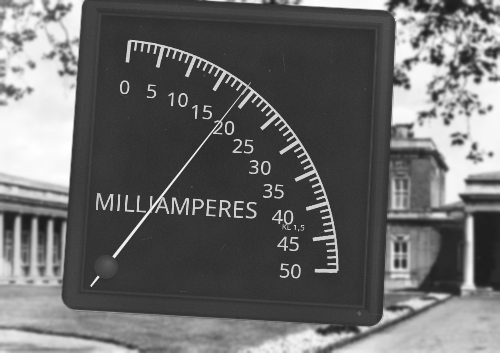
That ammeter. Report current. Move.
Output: 19 mA
